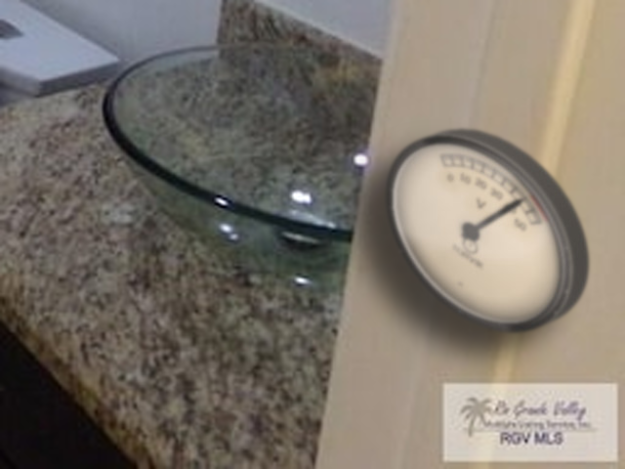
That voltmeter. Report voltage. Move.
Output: 40 V
